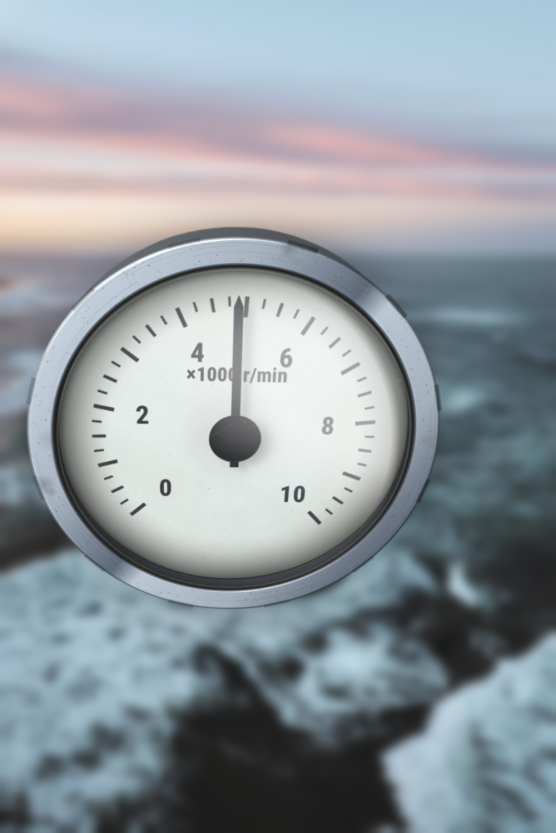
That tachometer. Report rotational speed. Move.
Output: 4875 rpm
